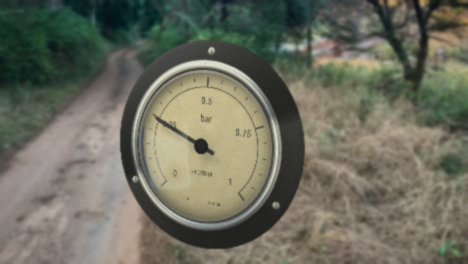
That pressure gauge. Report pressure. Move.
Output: 0.25 bar
